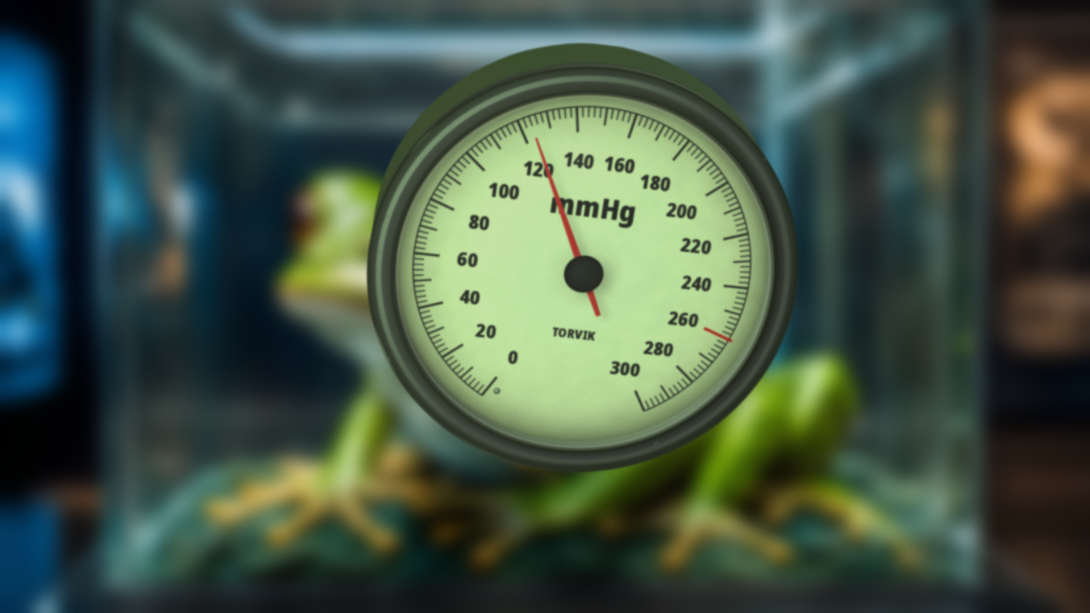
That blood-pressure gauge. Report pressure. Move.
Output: 124 mmHg
